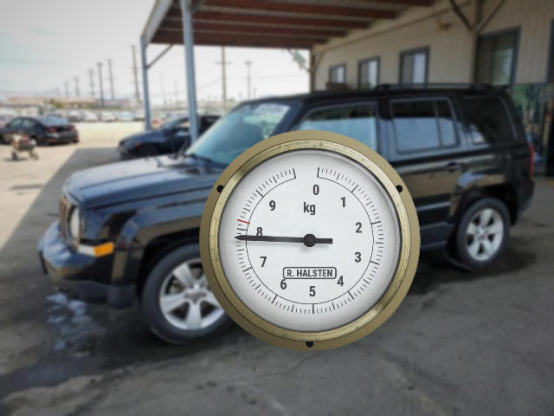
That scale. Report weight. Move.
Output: 7.8 kg
